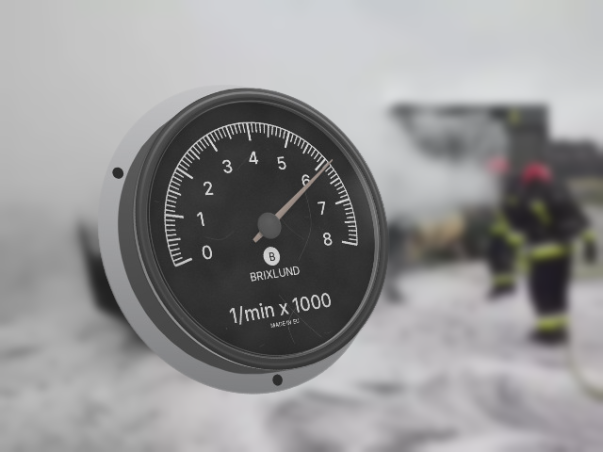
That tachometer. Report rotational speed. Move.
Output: 6100 rpm
